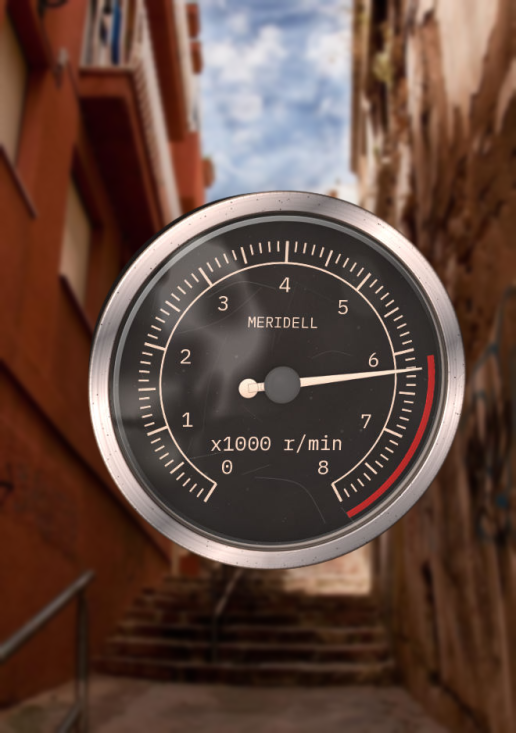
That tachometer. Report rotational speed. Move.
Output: 6200 rpm
